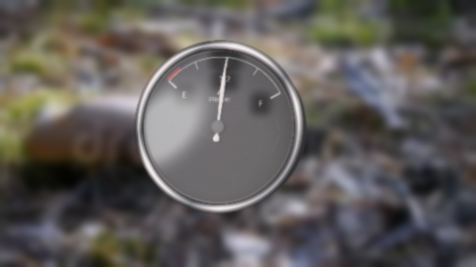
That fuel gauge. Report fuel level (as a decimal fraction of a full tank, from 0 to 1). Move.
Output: 0.5
